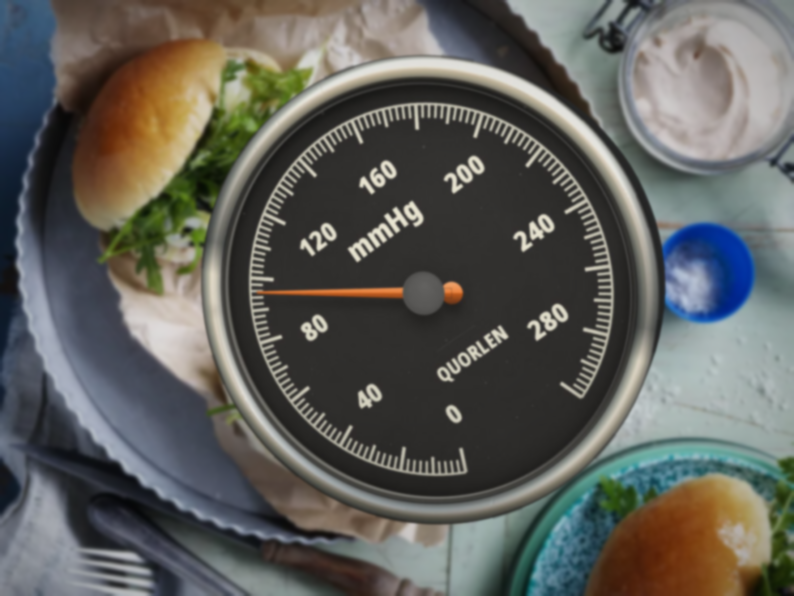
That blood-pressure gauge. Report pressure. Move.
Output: 96 mmHg
